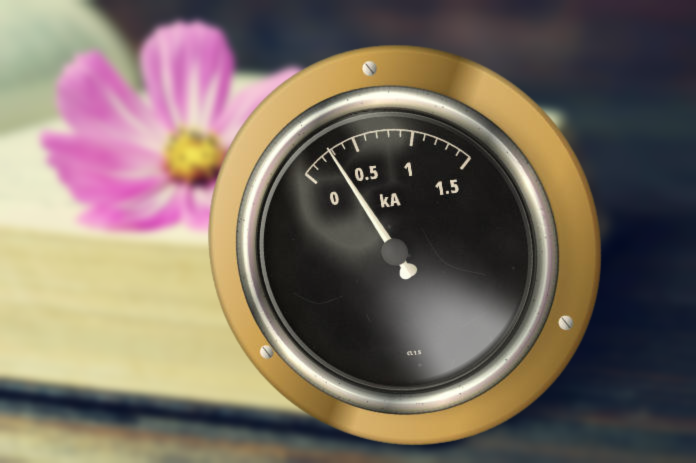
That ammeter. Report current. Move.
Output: 0.3 kA
